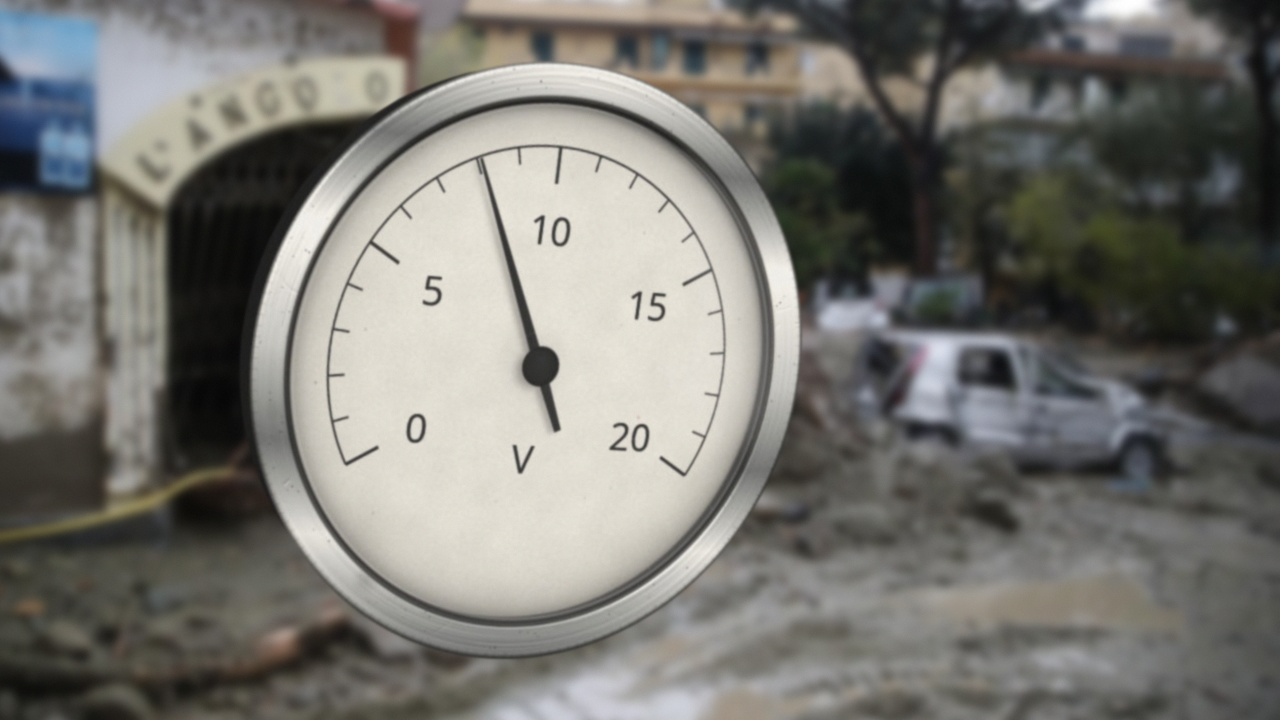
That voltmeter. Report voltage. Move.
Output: 8 V
